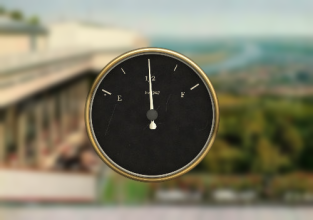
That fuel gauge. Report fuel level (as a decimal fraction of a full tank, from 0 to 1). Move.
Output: 0.5
